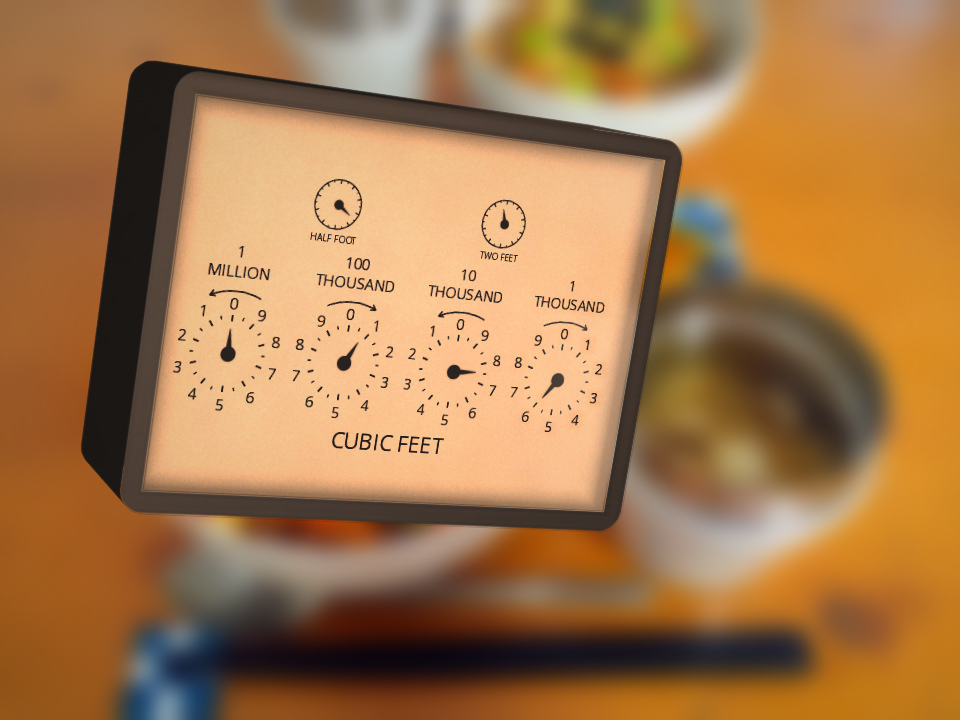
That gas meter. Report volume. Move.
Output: 7600 ft³
